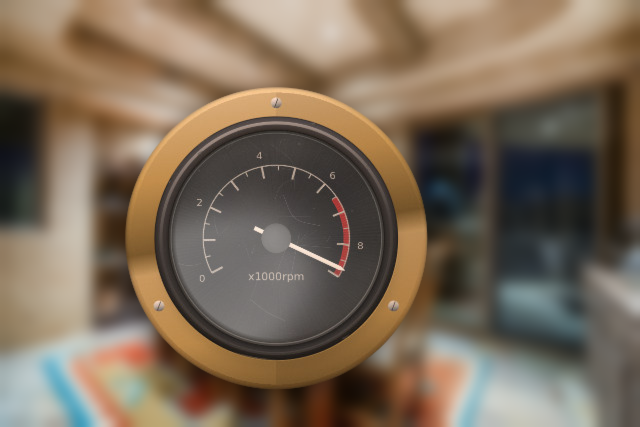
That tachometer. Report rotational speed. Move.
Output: 8750 rpm
